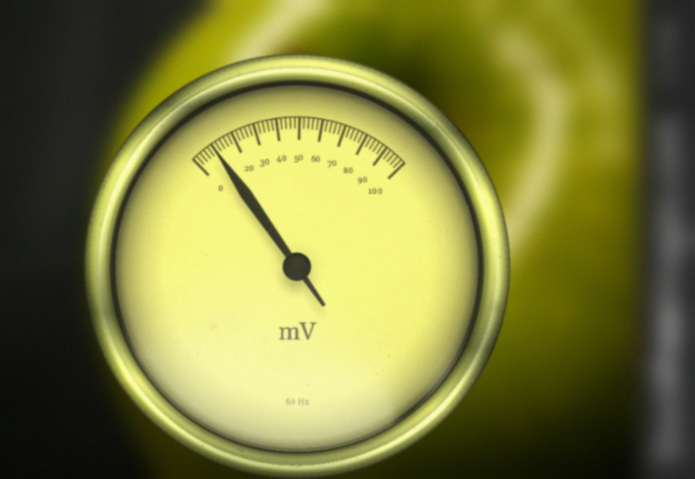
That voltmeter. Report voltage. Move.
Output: 10 mV
